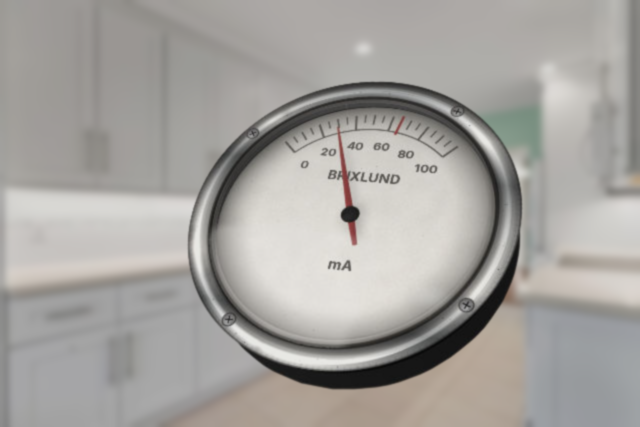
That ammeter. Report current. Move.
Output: 30 mA
